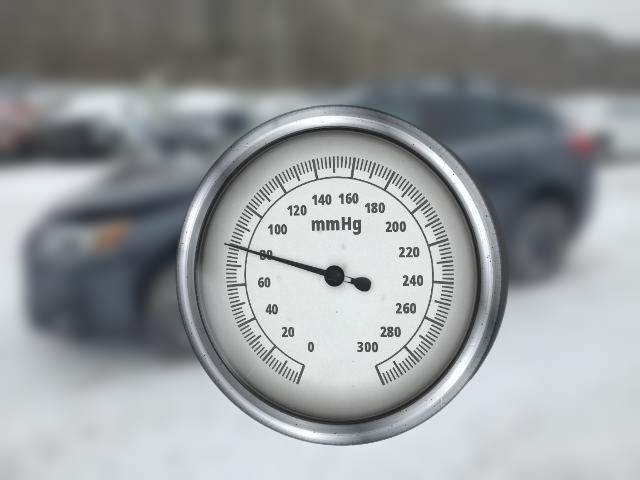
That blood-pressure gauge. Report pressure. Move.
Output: 80 mmHg
